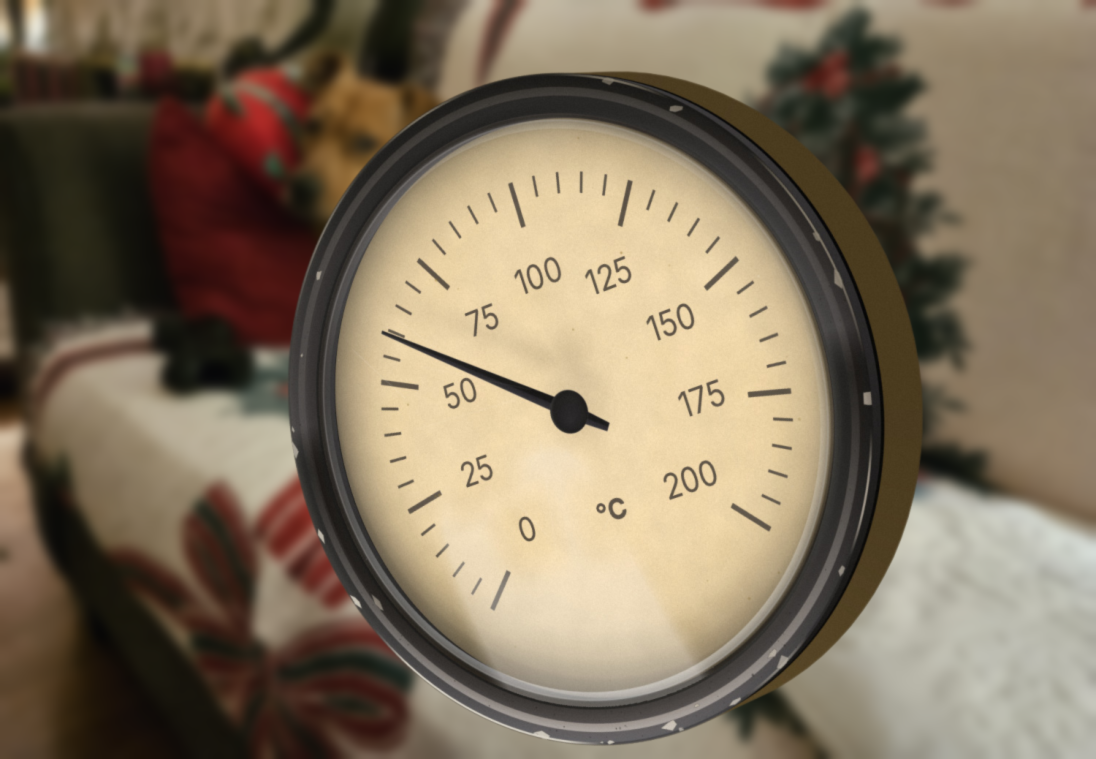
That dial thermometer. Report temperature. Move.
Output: 60 °C
